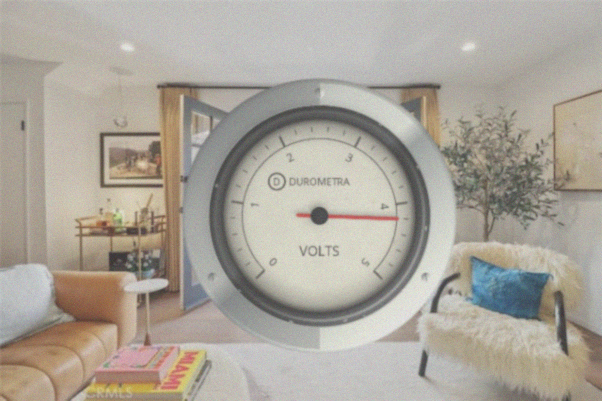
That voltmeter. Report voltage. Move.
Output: 4.2 V
